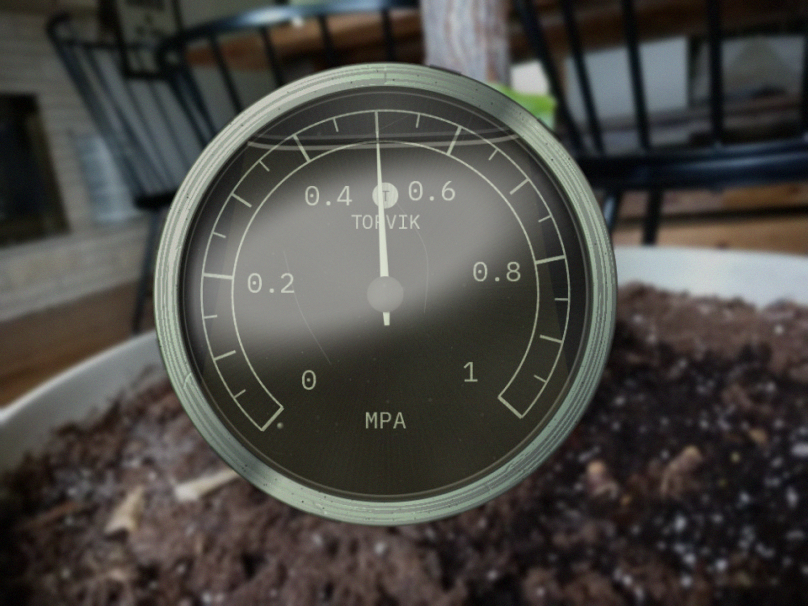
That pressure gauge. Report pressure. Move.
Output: 0.5 MPa
